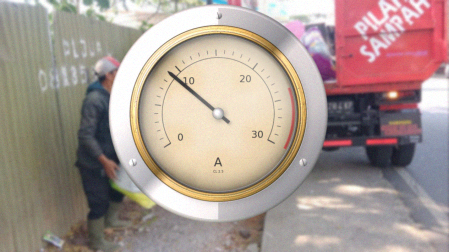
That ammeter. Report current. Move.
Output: 9 A
